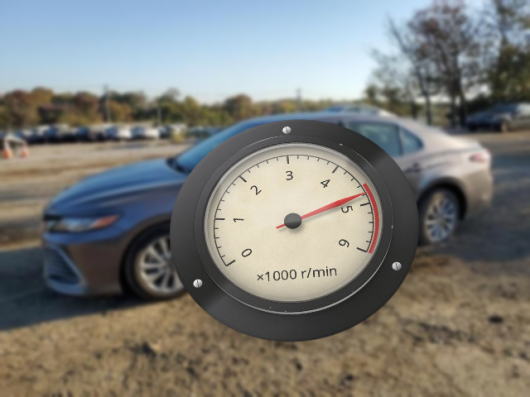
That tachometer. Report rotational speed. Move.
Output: 4800 rpm
